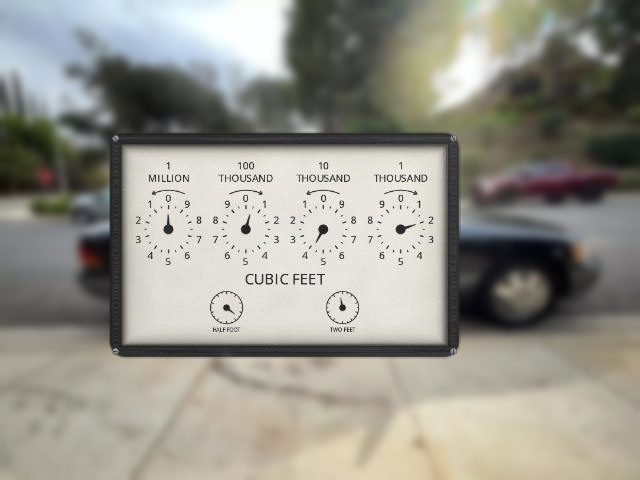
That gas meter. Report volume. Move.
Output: 4200 ft³
